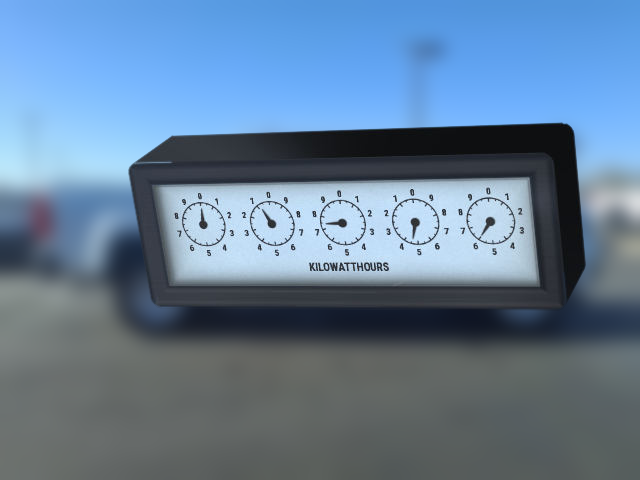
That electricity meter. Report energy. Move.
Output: 746 kWh
